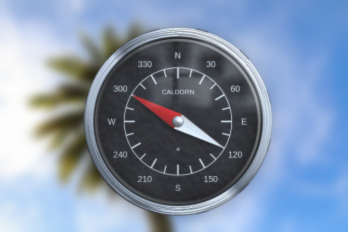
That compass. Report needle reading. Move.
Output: 300 °
